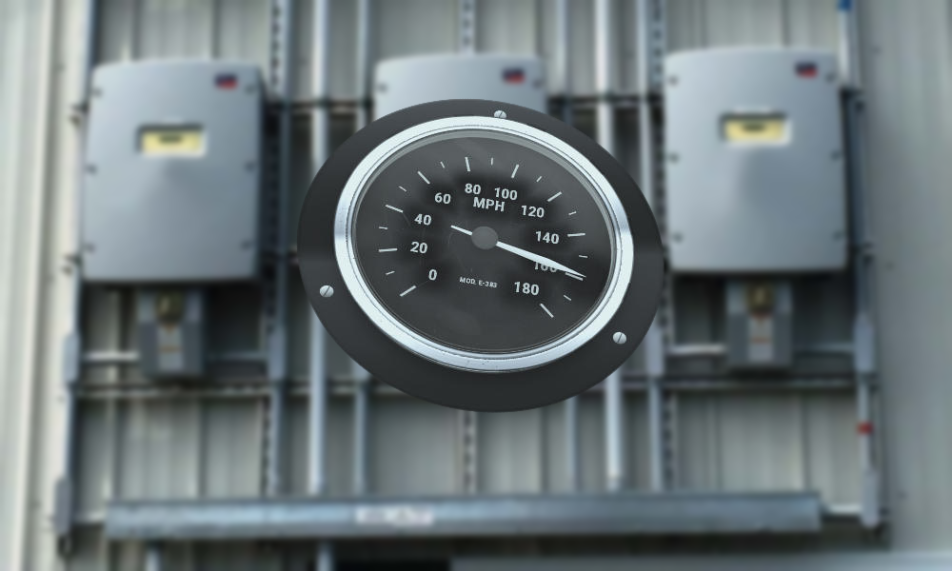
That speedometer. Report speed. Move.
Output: 160 mph
